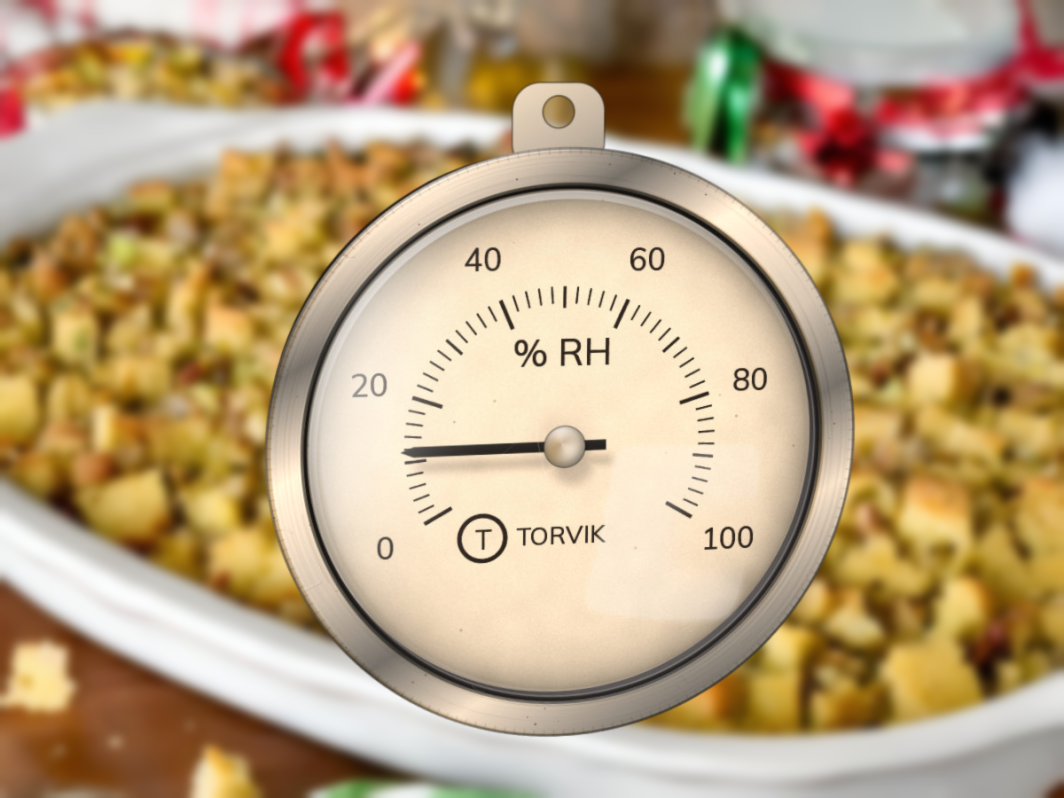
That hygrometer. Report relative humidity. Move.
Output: 12 %
